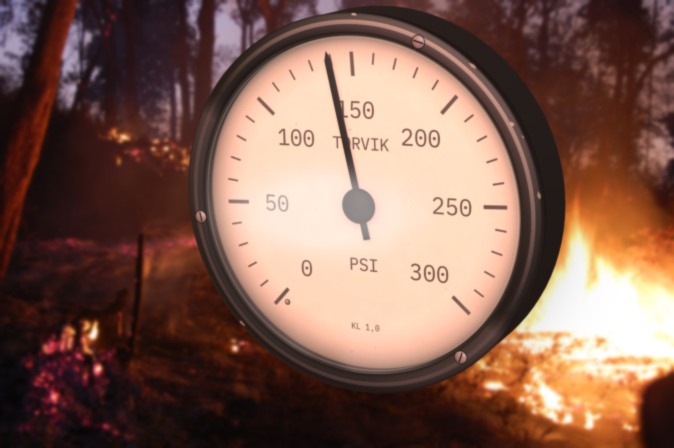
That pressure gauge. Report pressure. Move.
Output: 140 psi
